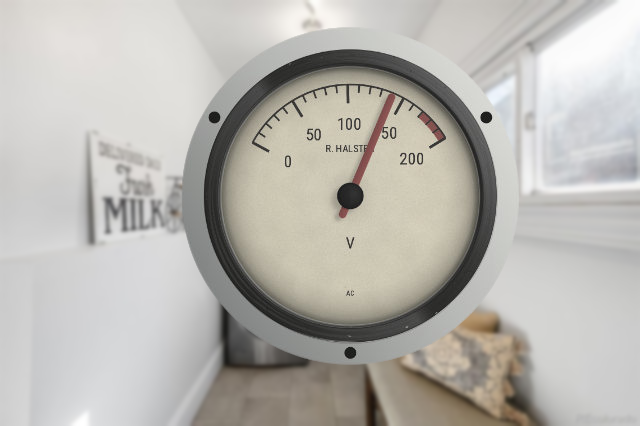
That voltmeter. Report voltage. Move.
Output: 140 V
